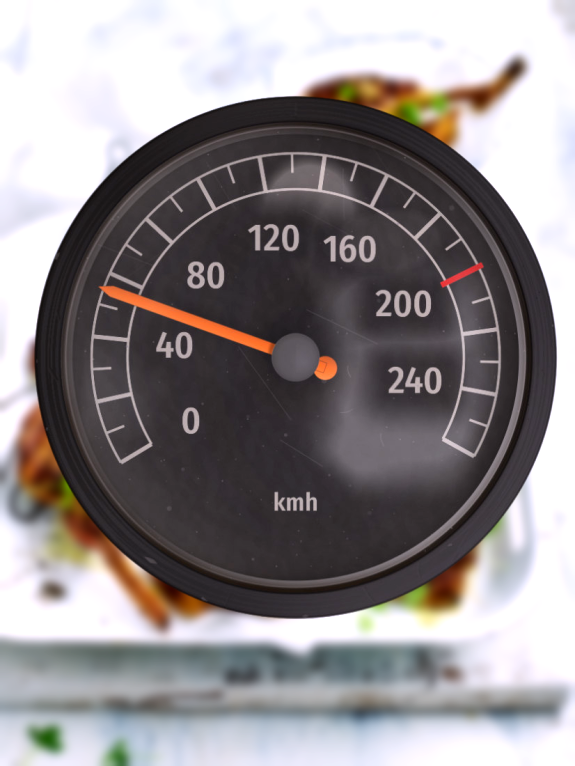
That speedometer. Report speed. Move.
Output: 55 km/h
